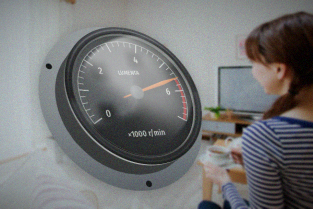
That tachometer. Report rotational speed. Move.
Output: 5600 rpm
